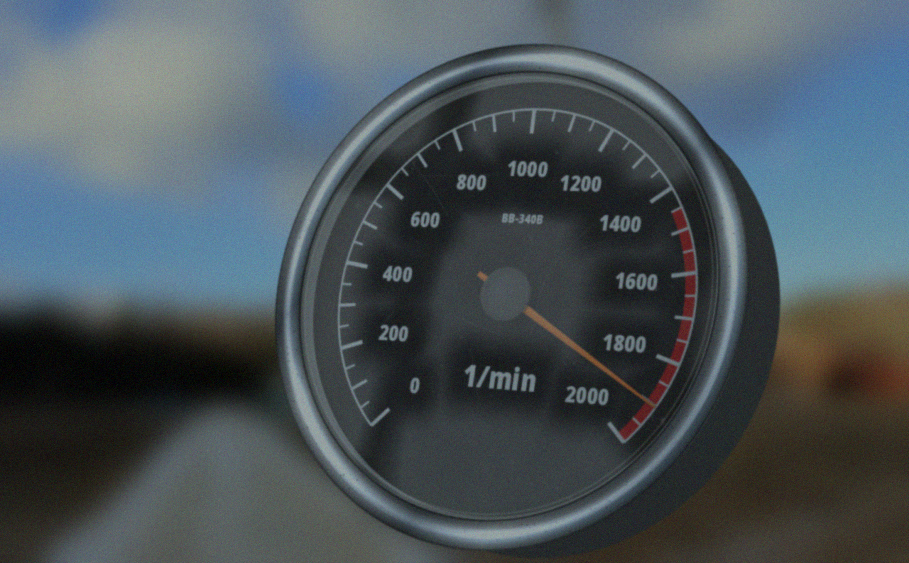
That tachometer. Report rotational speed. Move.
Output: 1900 rpm
